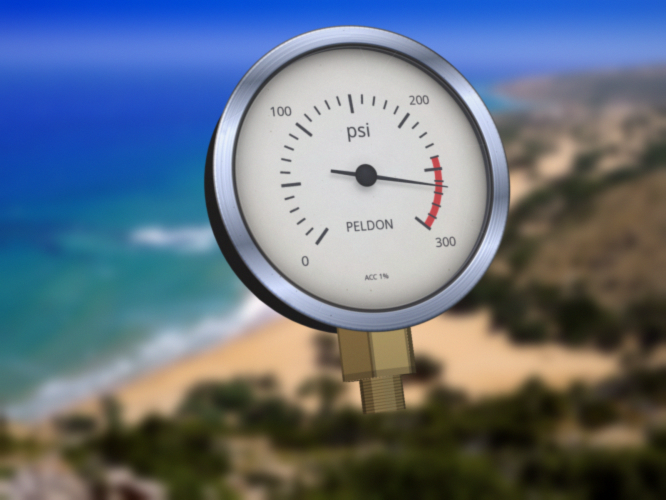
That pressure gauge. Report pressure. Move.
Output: 265 psi
